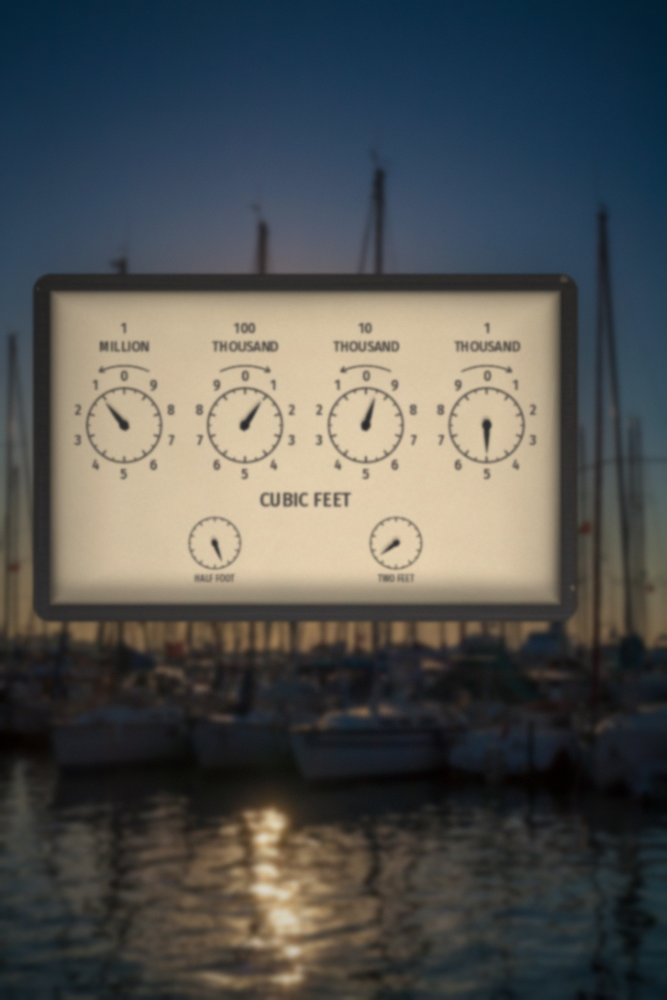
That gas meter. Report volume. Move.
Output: 109500 ft³
